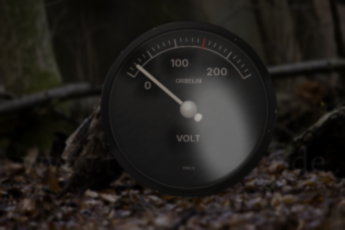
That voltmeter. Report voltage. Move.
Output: 20 V
